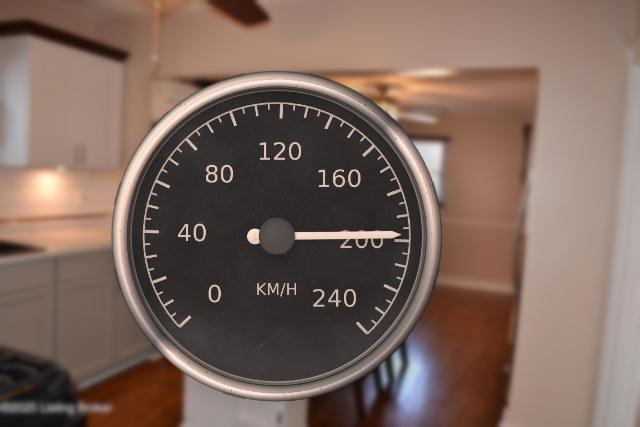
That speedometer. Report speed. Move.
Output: 197.5 km/h
